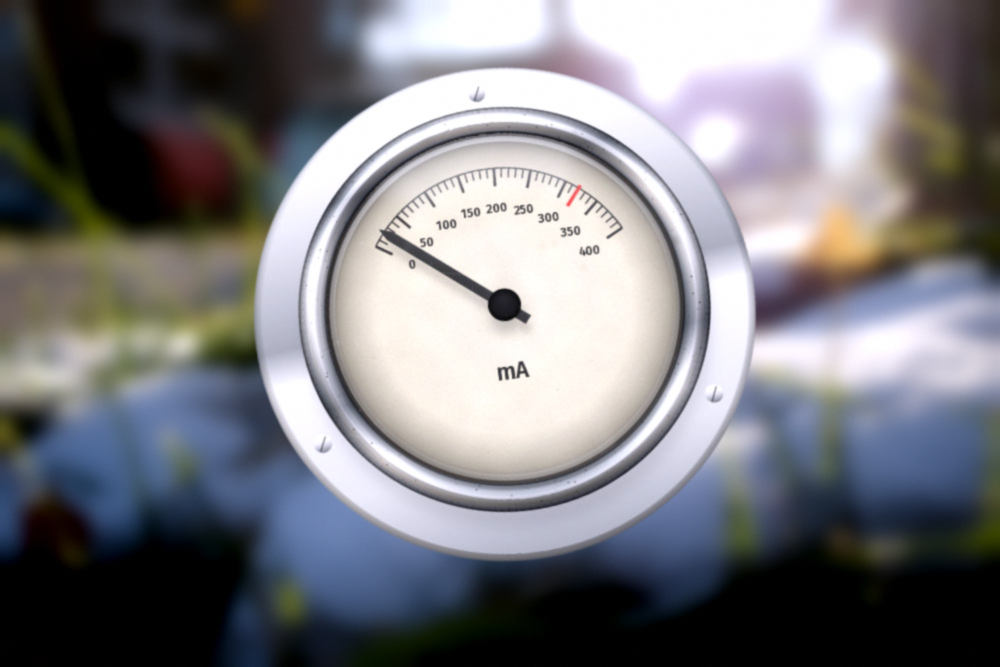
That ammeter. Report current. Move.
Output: 20 mA
